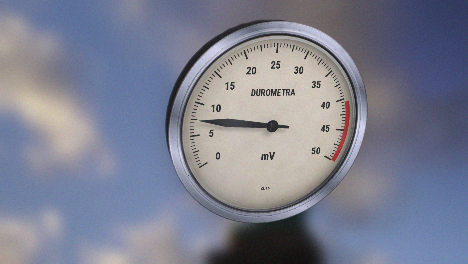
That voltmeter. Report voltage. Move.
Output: 7.5 mV
